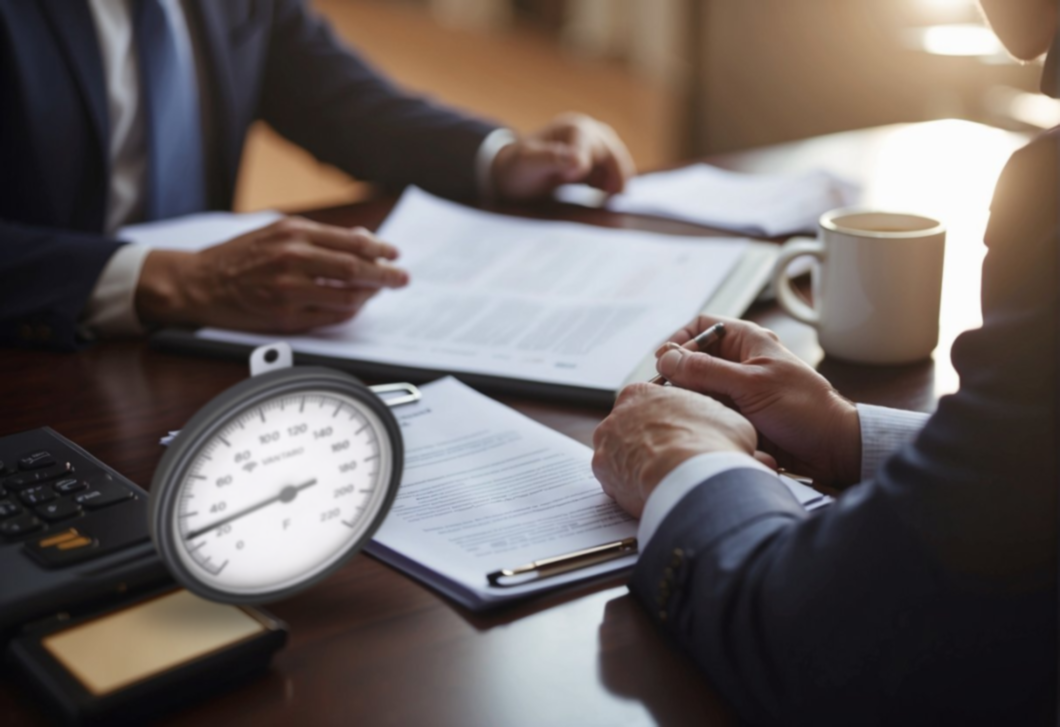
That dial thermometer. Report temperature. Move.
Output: 30 °F
